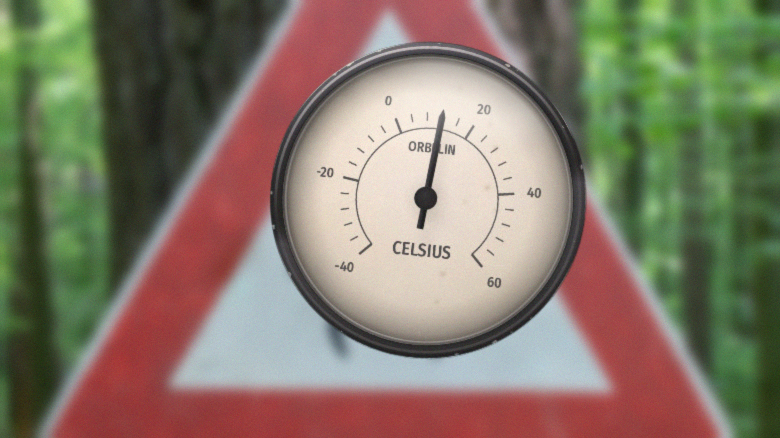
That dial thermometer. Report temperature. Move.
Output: 12 °C
